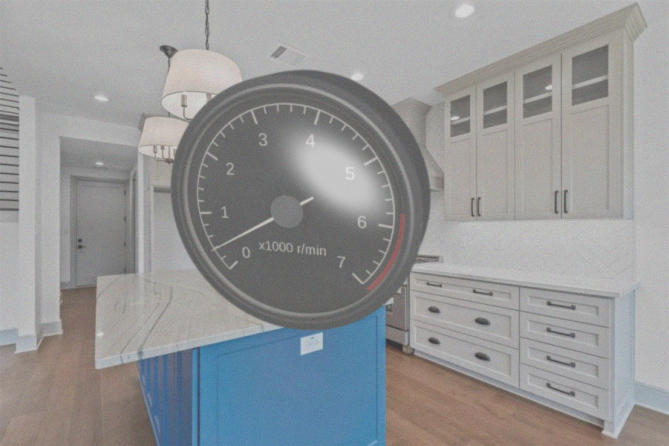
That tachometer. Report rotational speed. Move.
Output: 400 rpm
